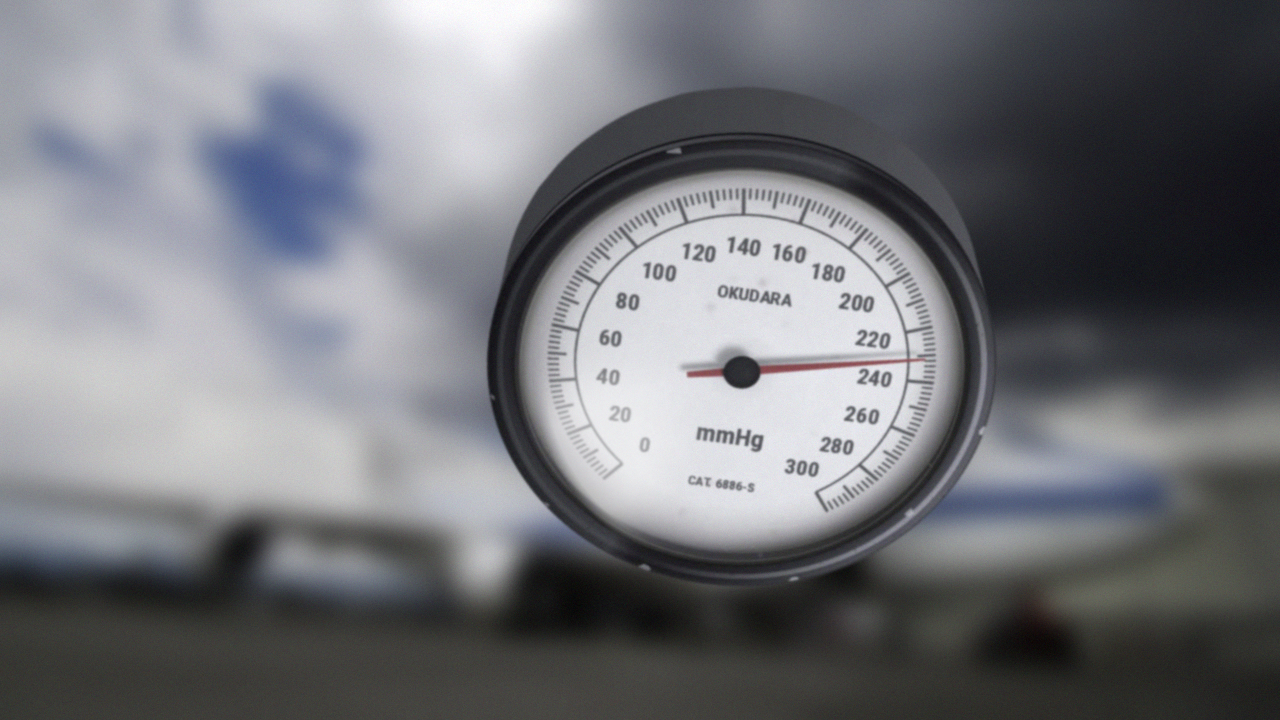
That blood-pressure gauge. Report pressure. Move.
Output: 230 mmHg
